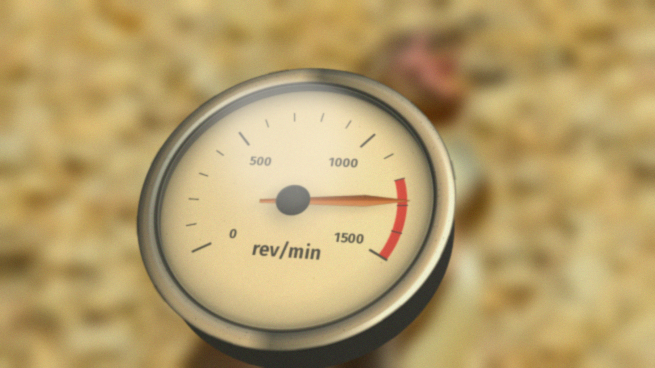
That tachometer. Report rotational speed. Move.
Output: 1300 rpm
